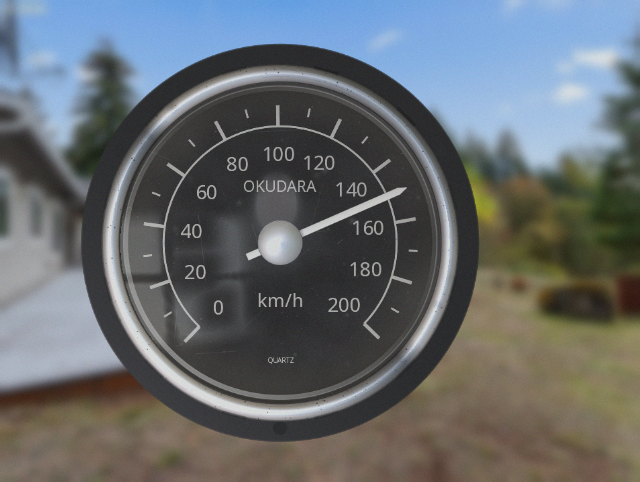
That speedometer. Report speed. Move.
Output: 150 km/h
